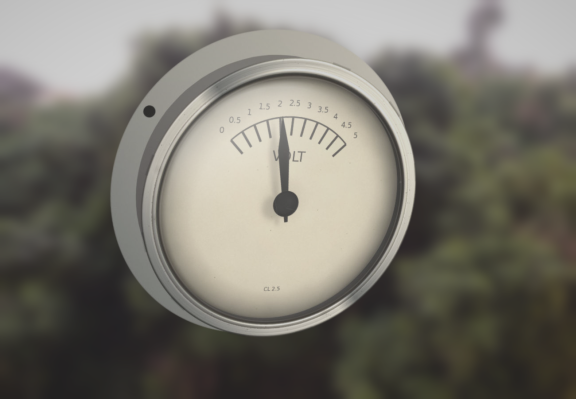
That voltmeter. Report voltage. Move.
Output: 2 V
